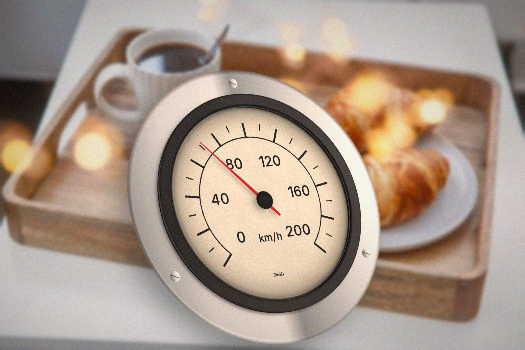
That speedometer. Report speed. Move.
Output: 70 km/h
